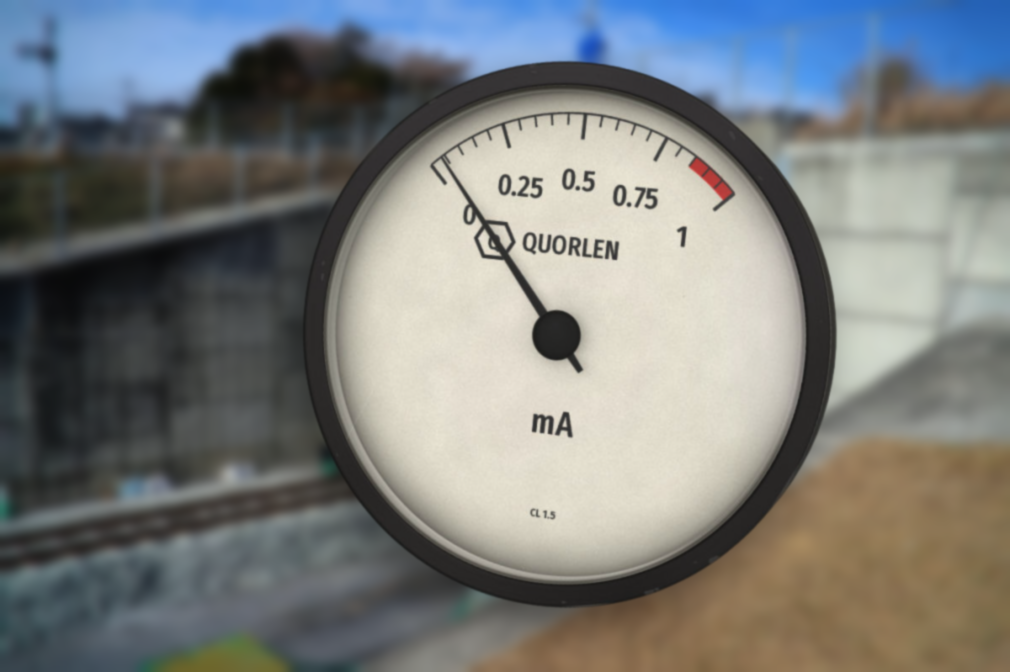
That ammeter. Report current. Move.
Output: 0.05 mA
